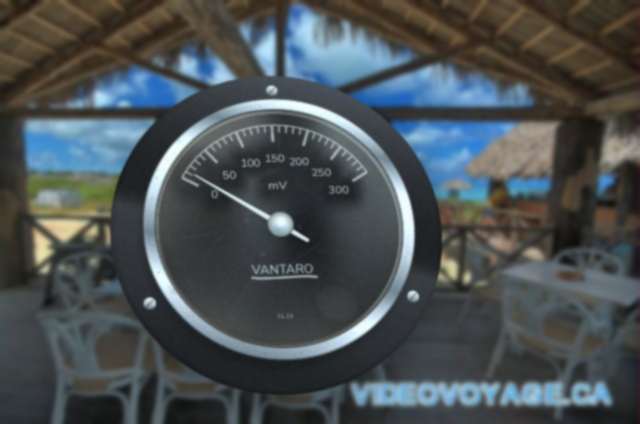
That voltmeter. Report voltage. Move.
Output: 10 mV
